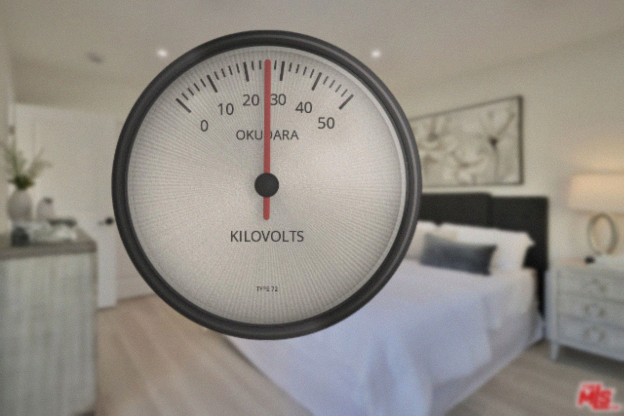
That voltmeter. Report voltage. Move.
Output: 26 kV
